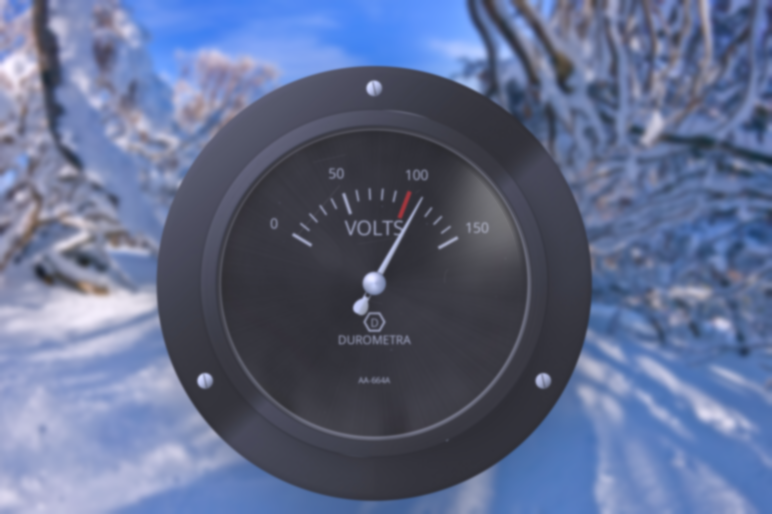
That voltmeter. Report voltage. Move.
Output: 110 V
